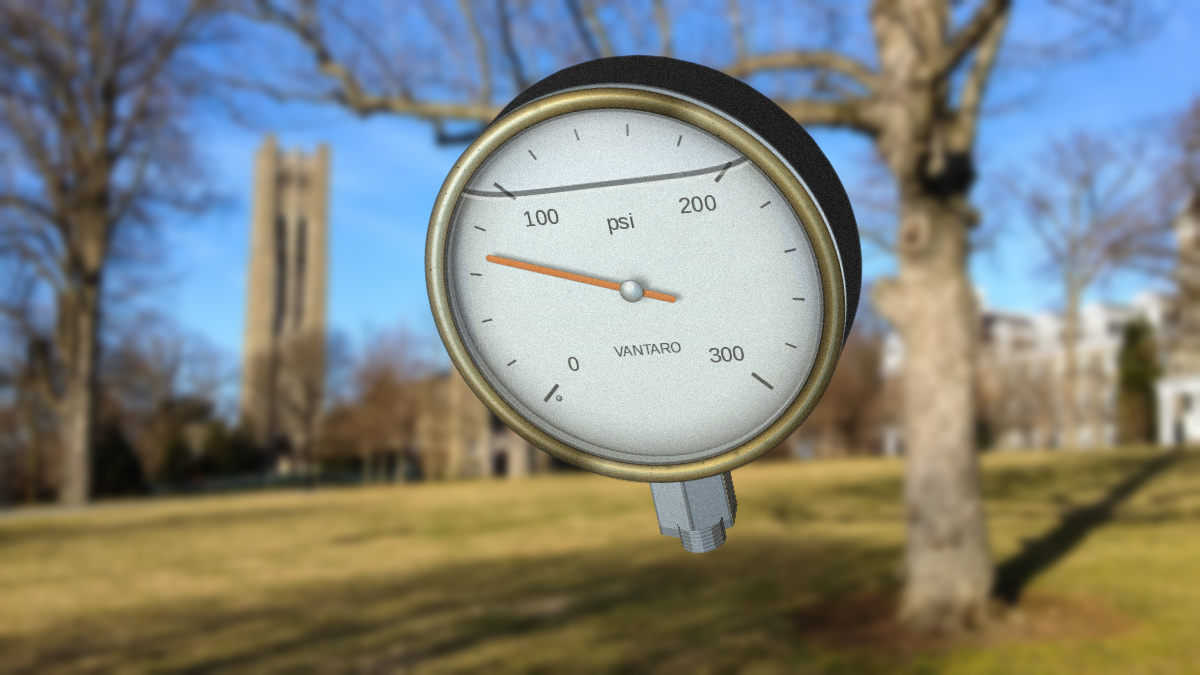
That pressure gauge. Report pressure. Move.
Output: 70 psi
